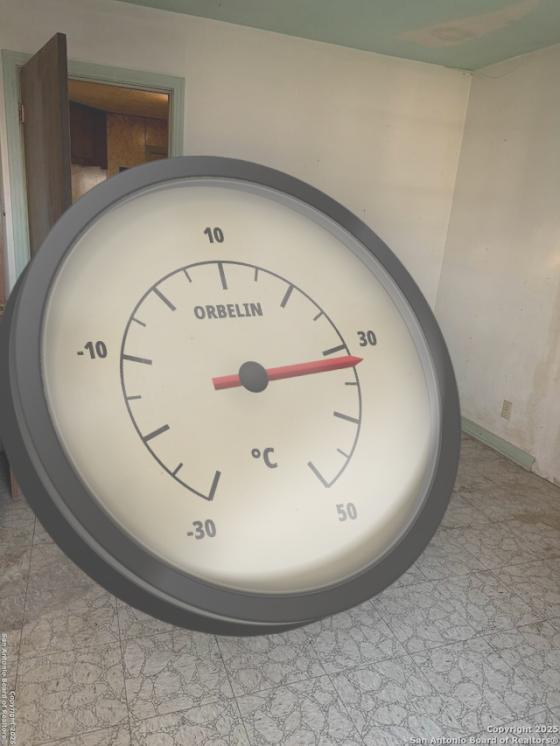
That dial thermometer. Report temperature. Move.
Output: 32.5 °C
